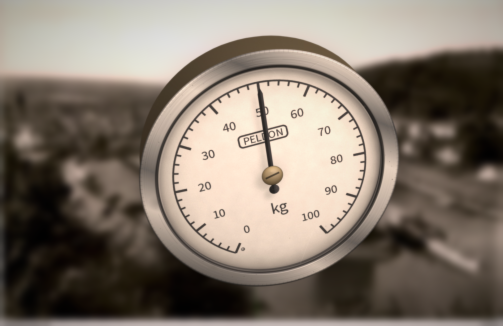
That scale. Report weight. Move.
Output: 50 kg
